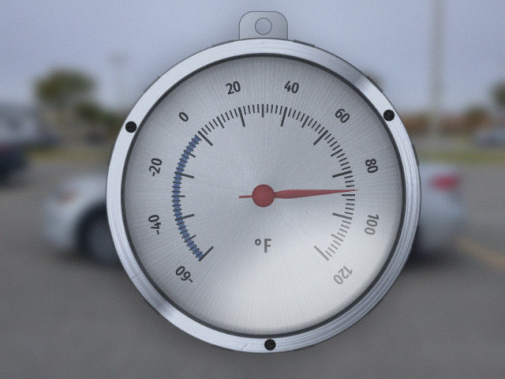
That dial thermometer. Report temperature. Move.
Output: 88 °F
